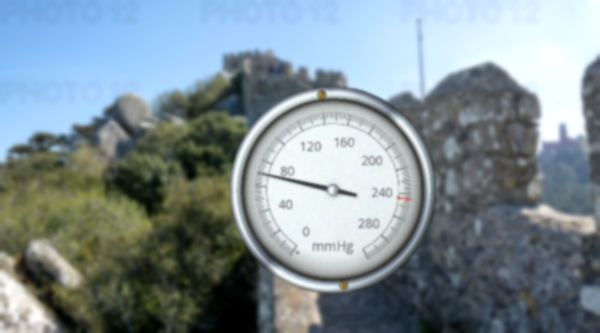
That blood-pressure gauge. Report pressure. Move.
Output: 70 mmHg
